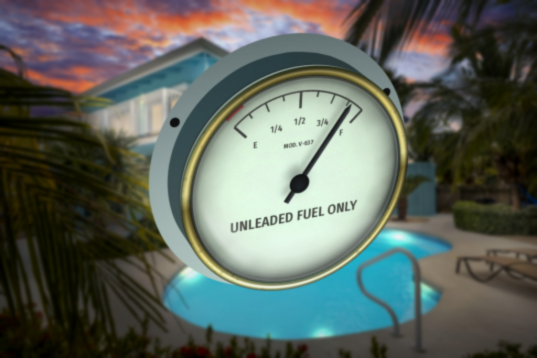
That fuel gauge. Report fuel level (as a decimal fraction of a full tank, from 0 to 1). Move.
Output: 0.875
